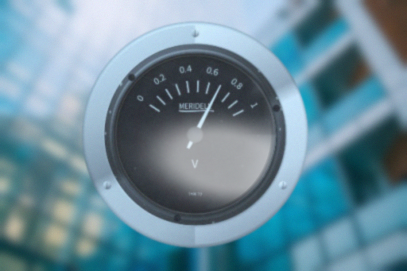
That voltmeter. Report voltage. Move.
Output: 0.7 V
